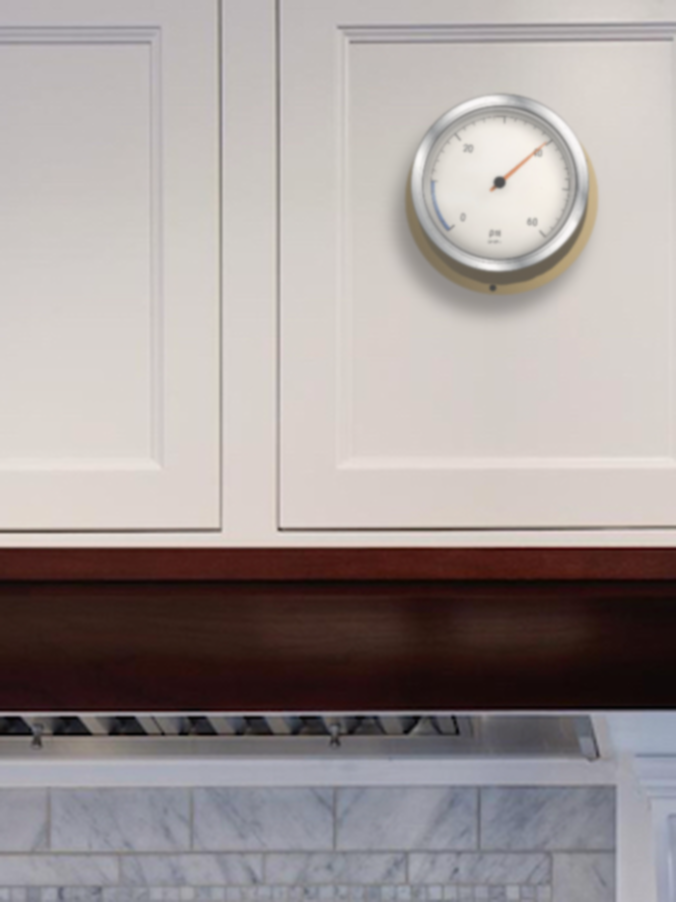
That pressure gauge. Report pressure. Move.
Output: 40 psi
